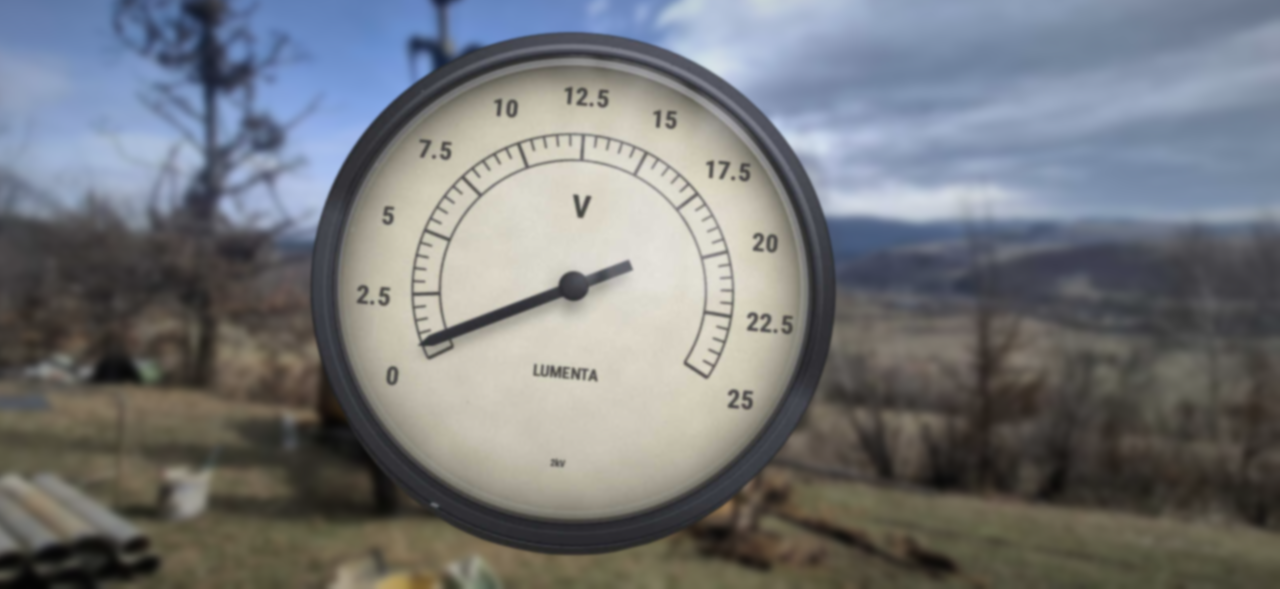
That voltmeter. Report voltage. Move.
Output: 0.5 V
